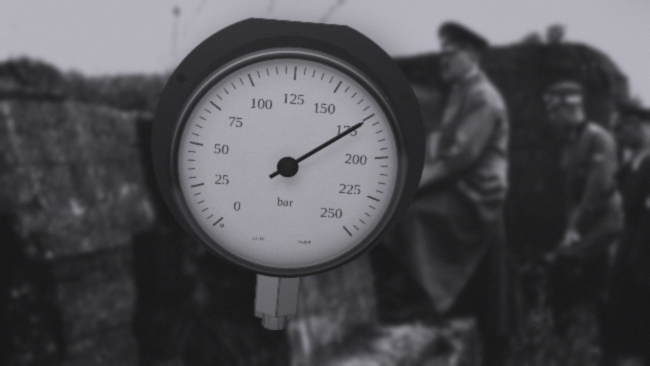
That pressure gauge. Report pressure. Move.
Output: 175 bar
